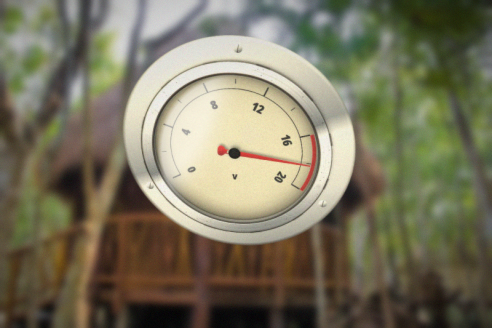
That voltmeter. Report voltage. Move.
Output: 18 V
